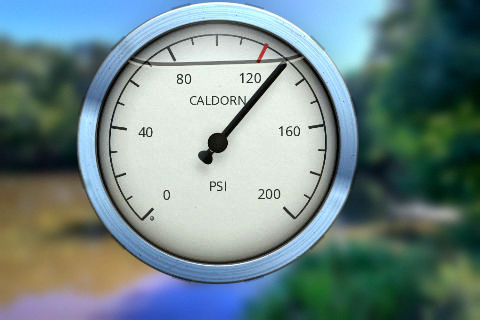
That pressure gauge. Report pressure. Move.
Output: 130 psi
